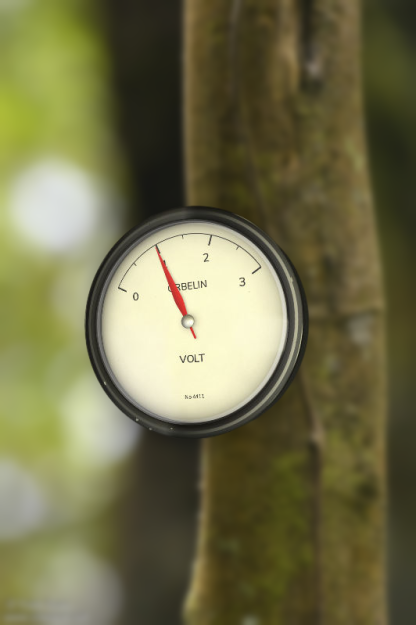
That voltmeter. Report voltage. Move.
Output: 1 V
